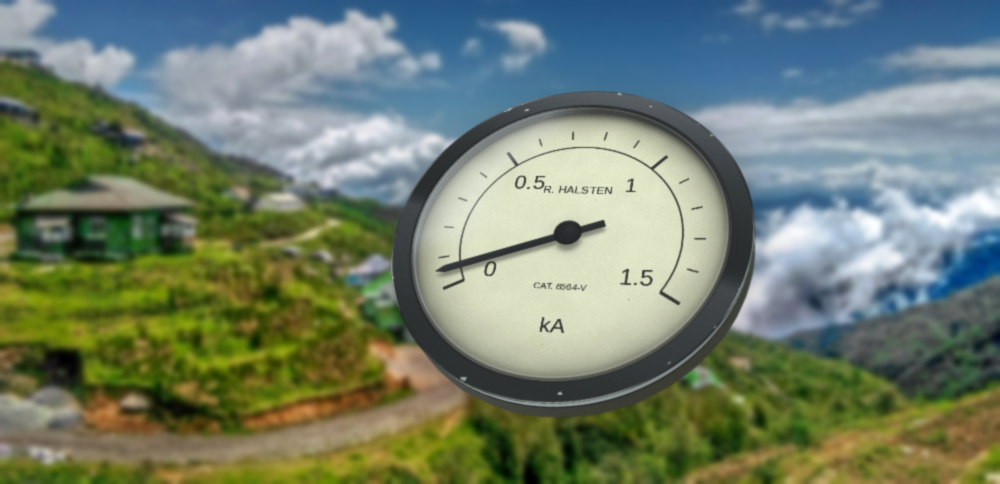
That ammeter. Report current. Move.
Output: 0.05 kA
